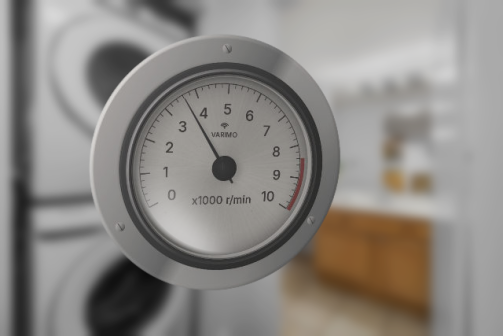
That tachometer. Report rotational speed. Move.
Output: 3600 rpm
